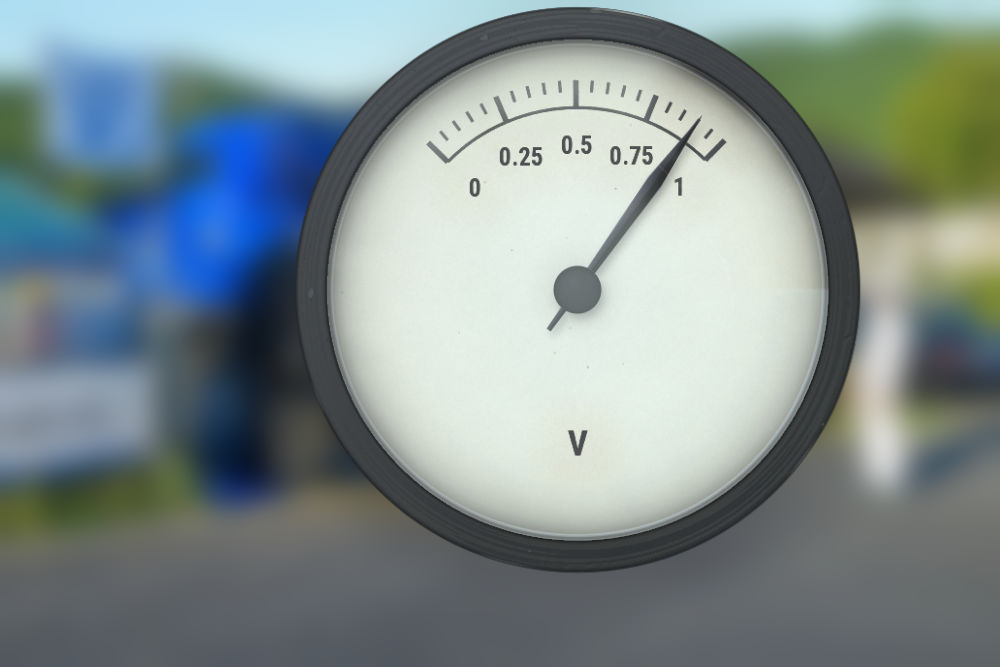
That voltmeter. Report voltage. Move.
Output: 0.9 V
